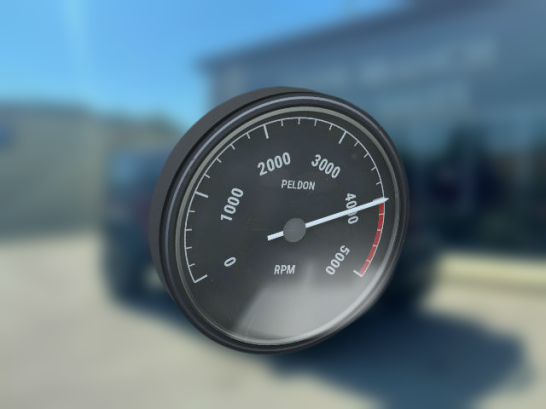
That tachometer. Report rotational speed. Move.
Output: 4000 rpm
